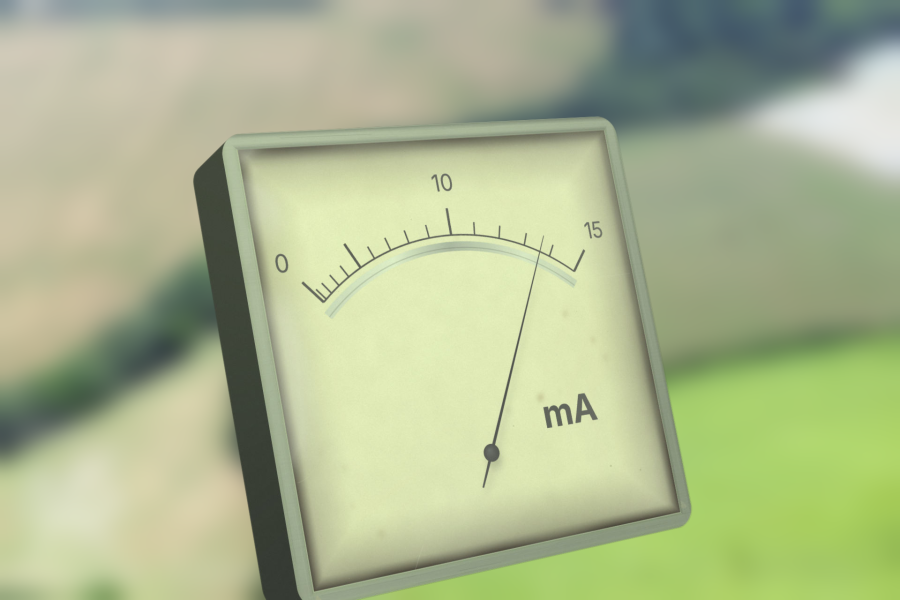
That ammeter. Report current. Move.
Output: 13.5 mA
